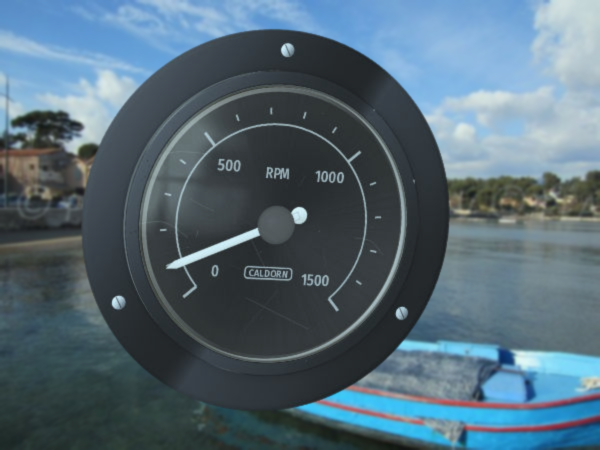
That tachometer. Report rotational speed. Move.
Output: 100 rpm
